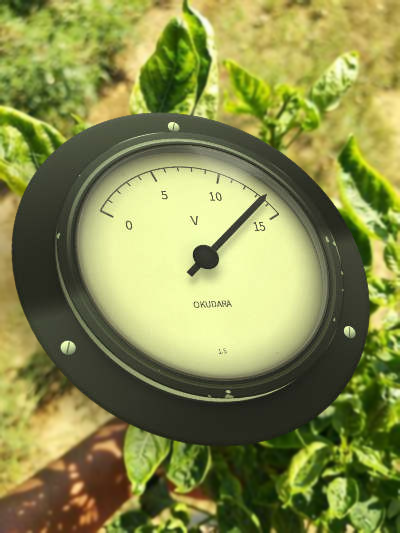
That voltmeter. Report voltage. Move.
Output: 13.5 V
